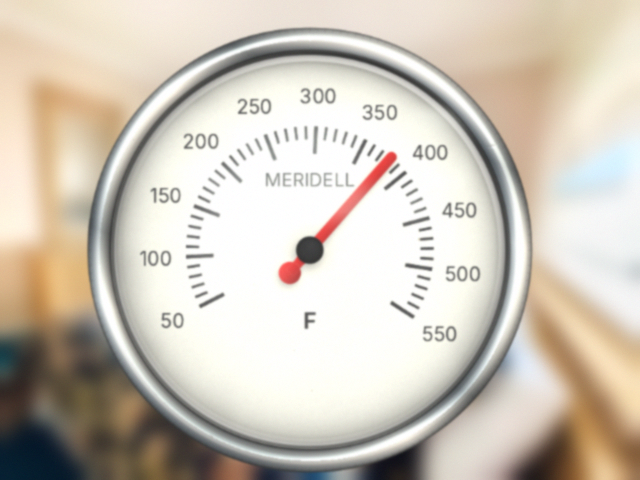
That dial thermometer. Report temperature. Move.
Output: 380 °F
